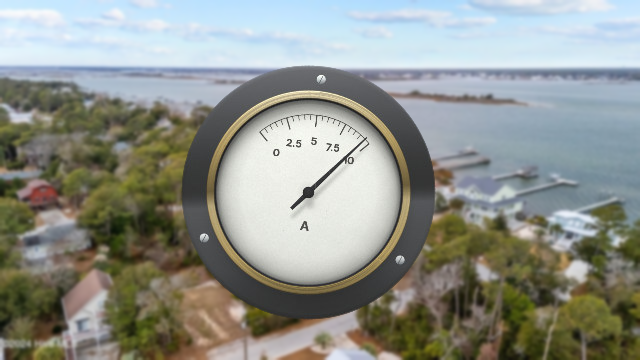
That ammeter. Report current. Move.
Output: 9.5 A
